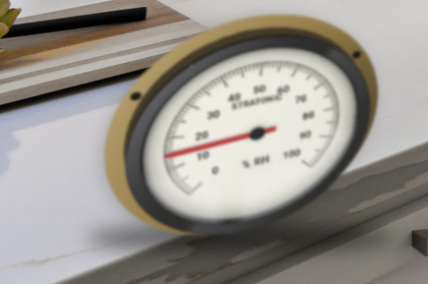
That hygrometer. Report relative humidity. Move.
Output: 15 %
